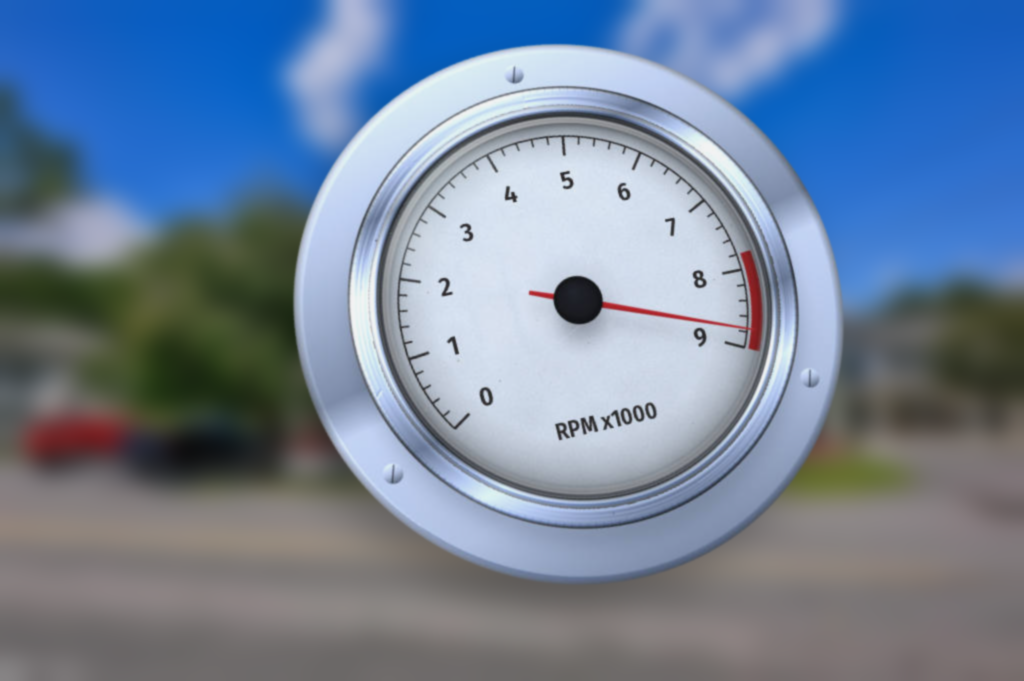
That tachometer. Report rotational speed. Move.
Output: 8800 rpm
